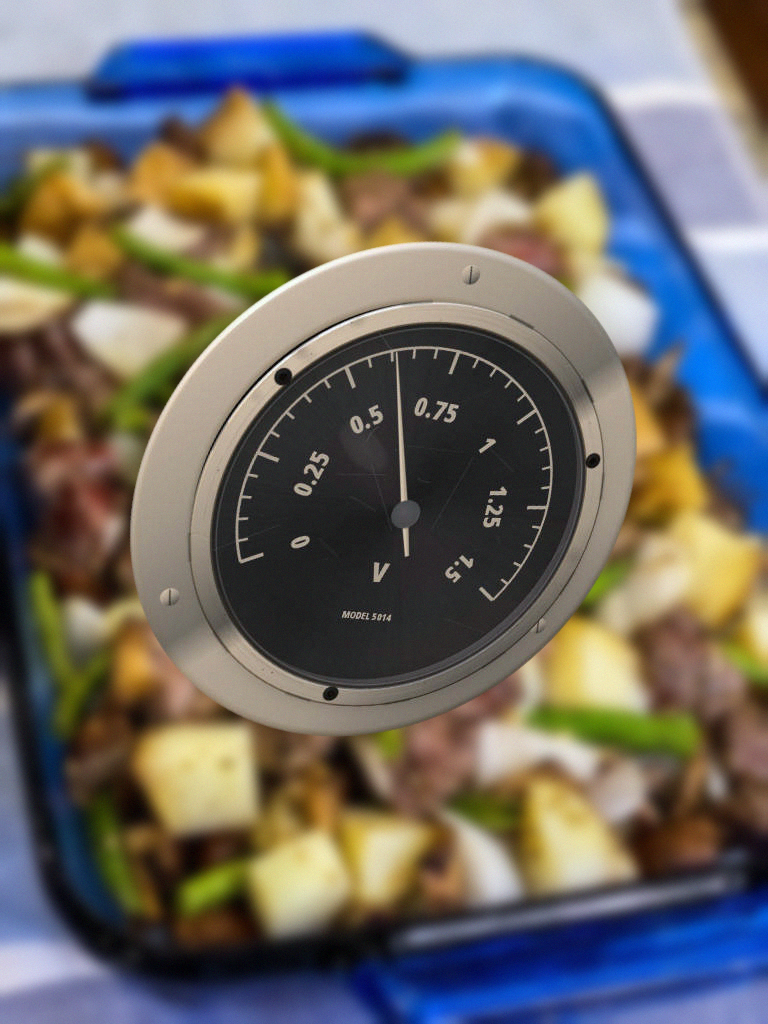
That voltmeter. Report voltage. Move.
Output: 0.6 V
